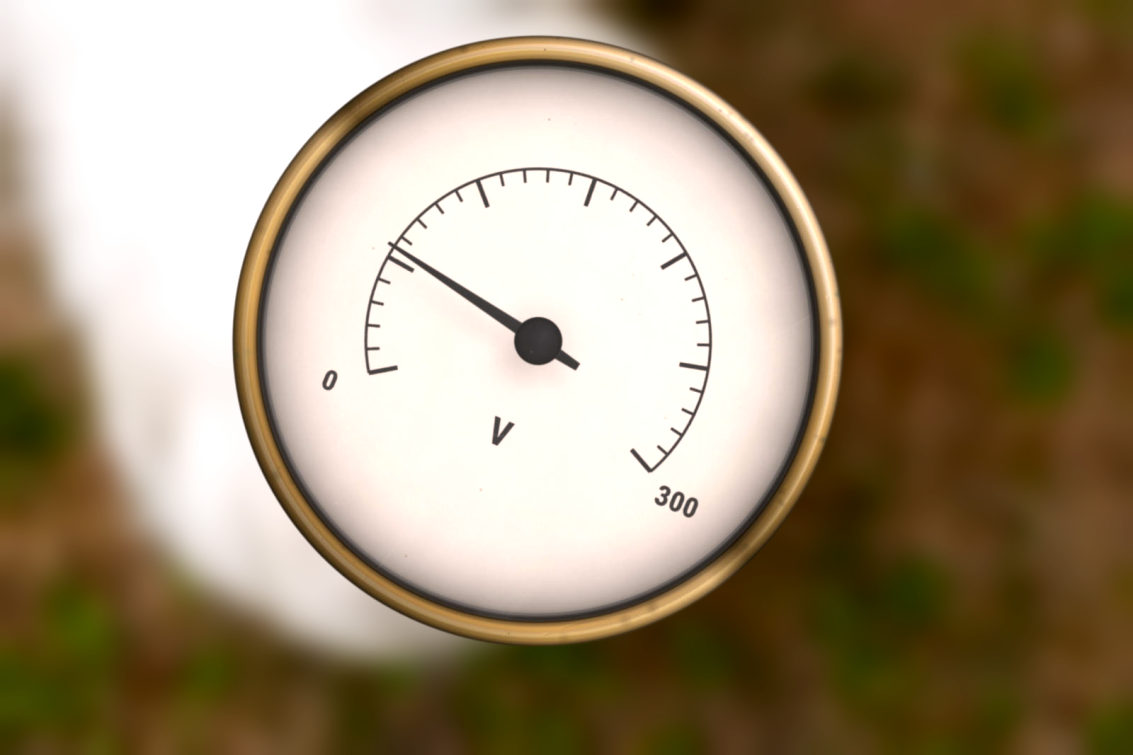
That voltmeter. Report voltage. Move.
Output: 55 V
